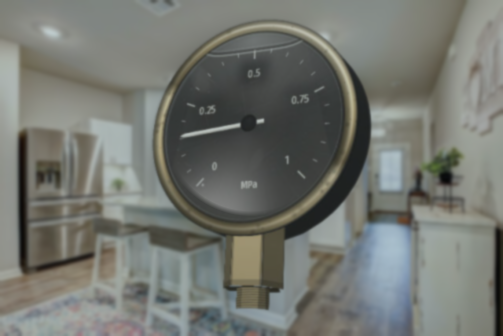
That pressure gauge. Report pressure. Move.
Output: 0.15 MPa
